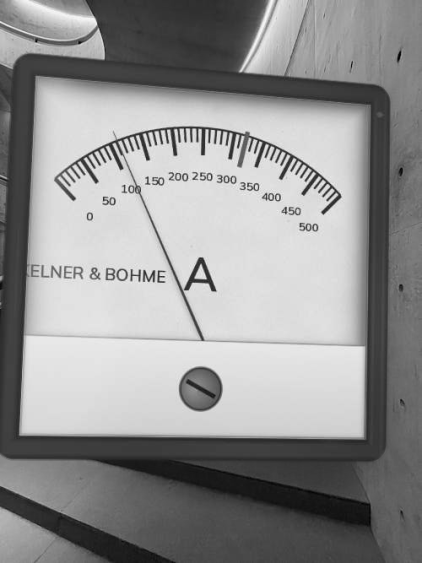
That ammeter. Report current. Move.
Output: 110 A
